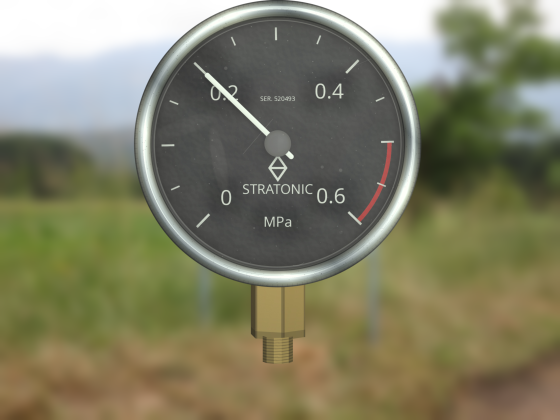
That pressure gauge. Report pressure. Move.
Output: 0.2 MPa
